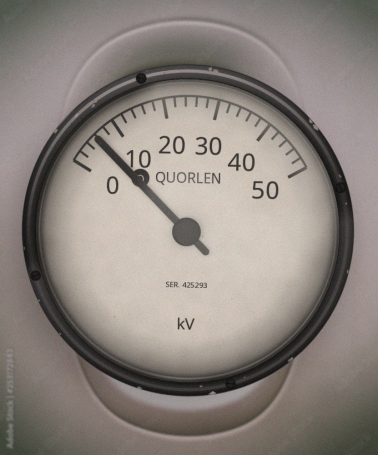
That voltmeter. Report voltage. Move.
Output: 6 kV
